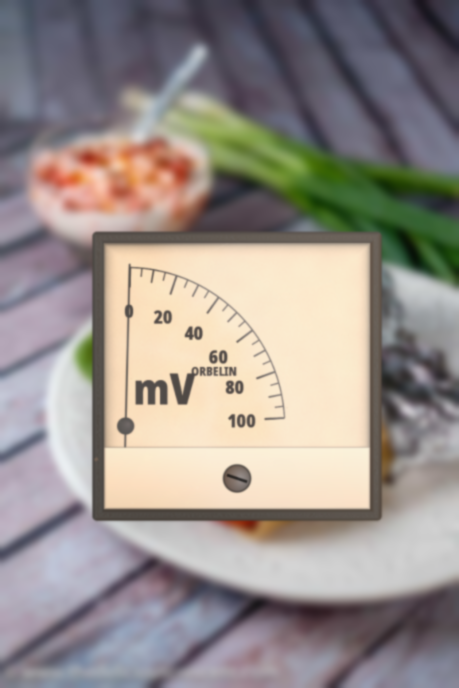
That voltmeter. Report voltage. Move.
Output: 0 mV
